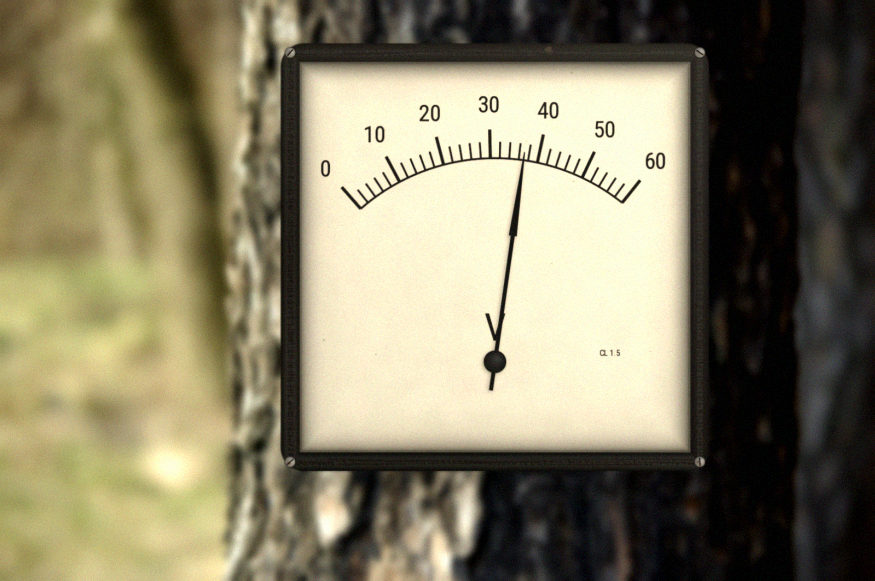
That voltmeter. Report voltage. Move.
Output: 37 V
